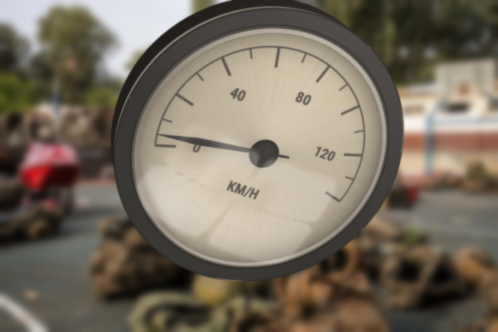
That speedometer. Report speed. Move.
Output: 5 km/h
